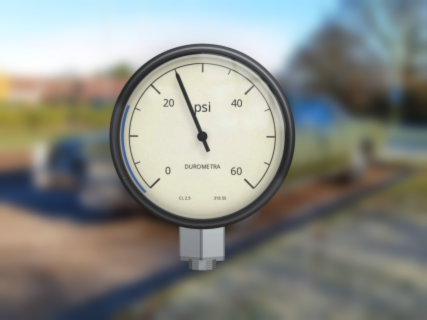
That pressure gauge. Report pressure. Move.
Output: 25 psi
